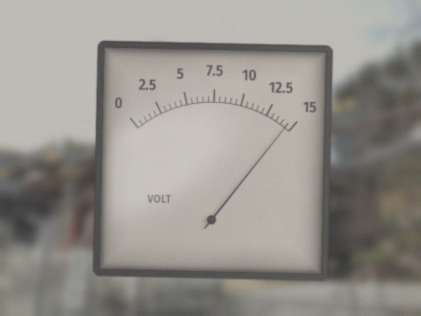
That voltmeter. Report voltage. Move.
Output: 14.5 V
